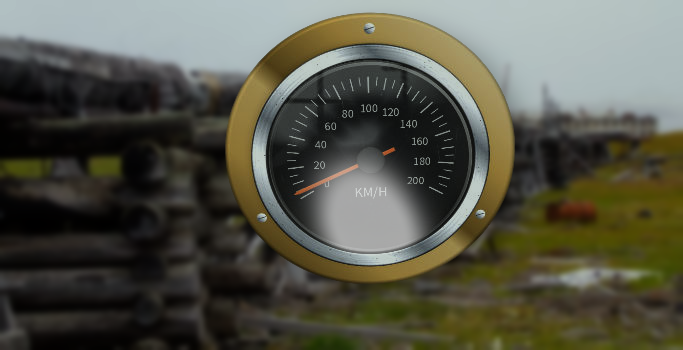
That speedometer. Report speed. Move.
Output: 5 km/h
